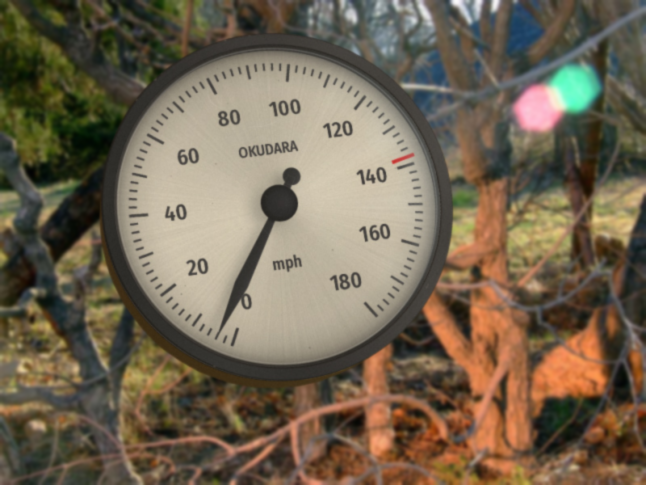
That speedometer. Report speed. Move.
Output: 4 mph
